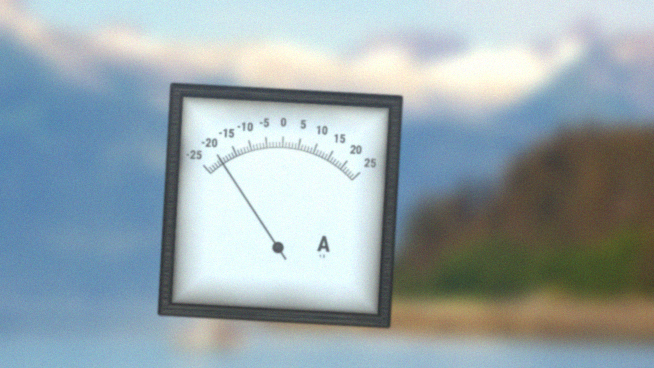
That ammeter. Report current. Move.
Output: -20 A
